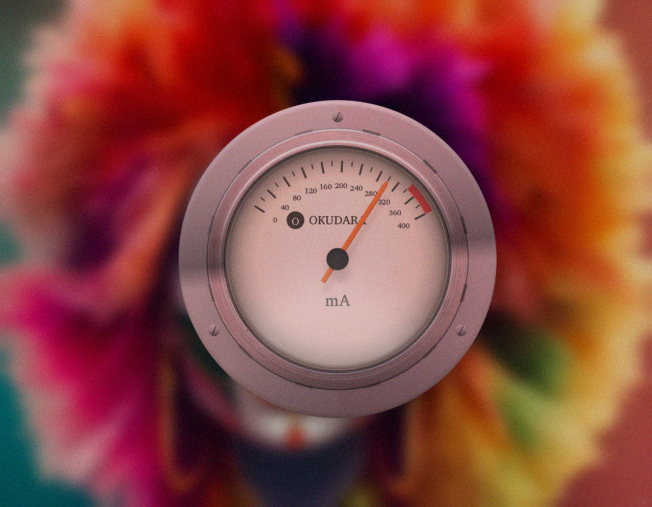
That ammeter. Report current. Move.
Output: 300 mA
